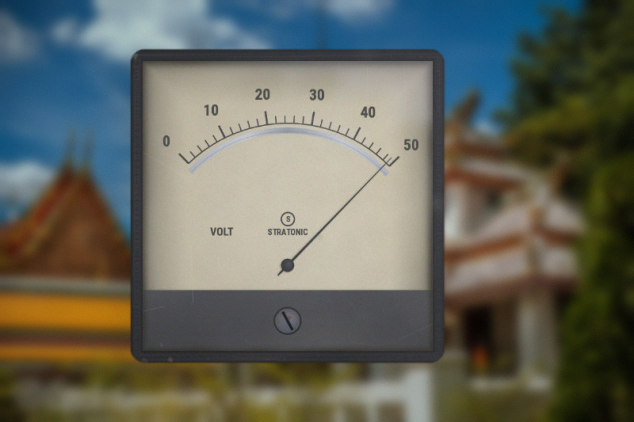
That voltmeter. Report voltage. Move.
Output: 49 V
